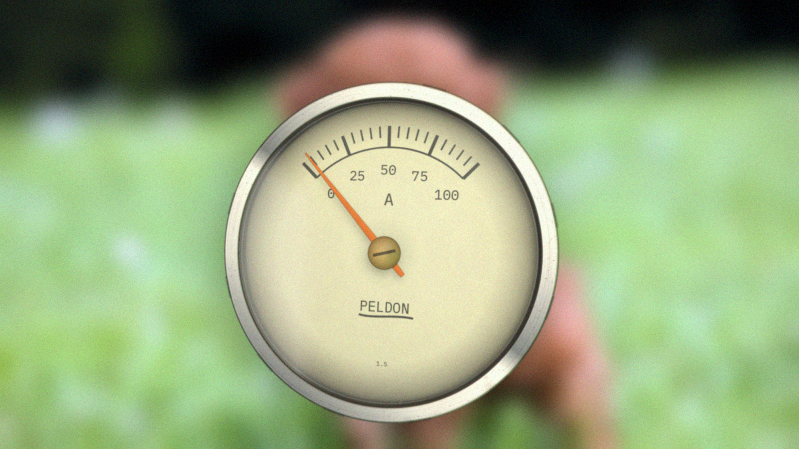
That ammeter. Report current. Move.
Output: 5 A
